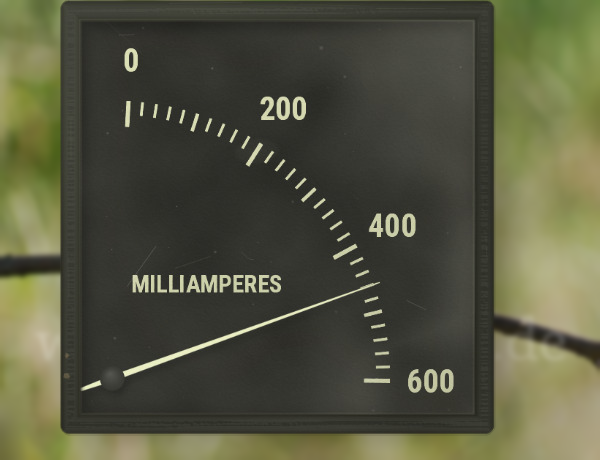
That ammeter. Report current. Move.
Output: 460 mA
